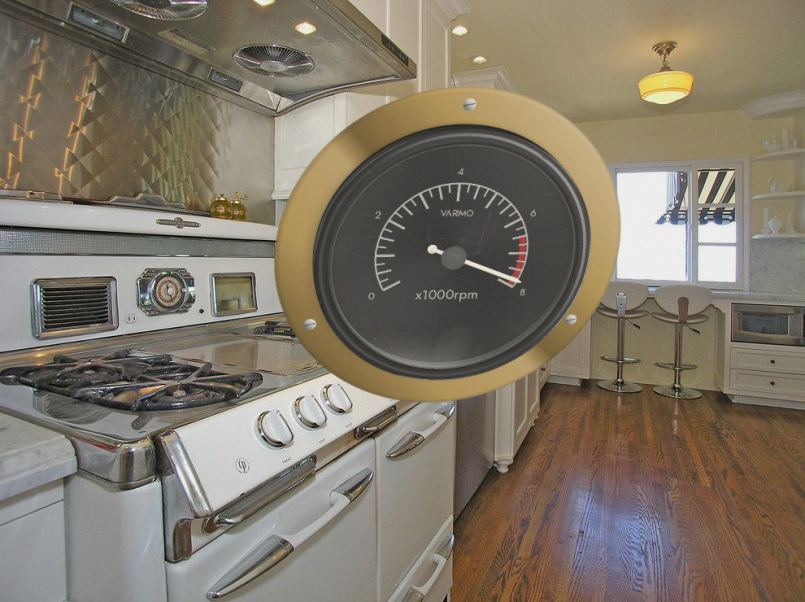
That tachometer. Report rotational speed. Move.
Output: 7750 rpm
